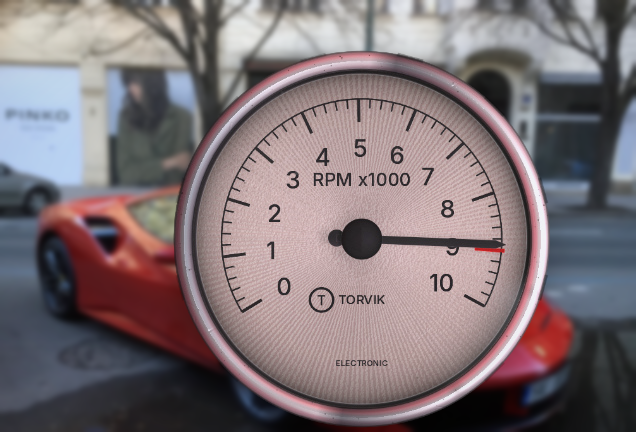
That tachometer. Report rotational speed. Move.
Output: 8900 rpm
